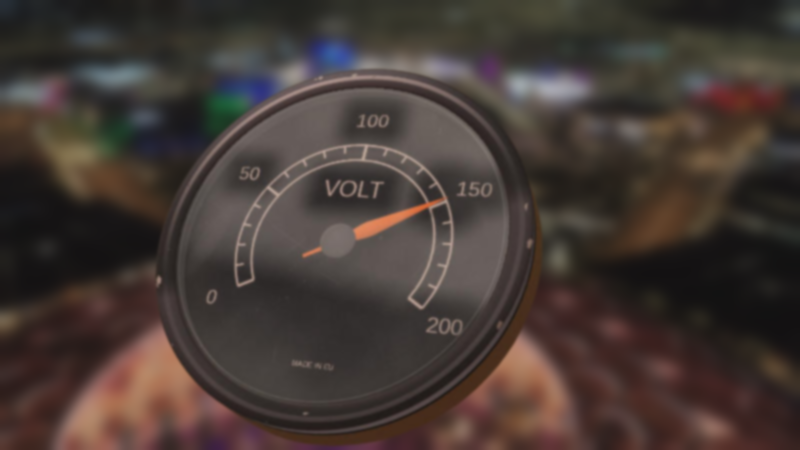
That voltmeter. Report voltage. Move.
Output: 150 V
